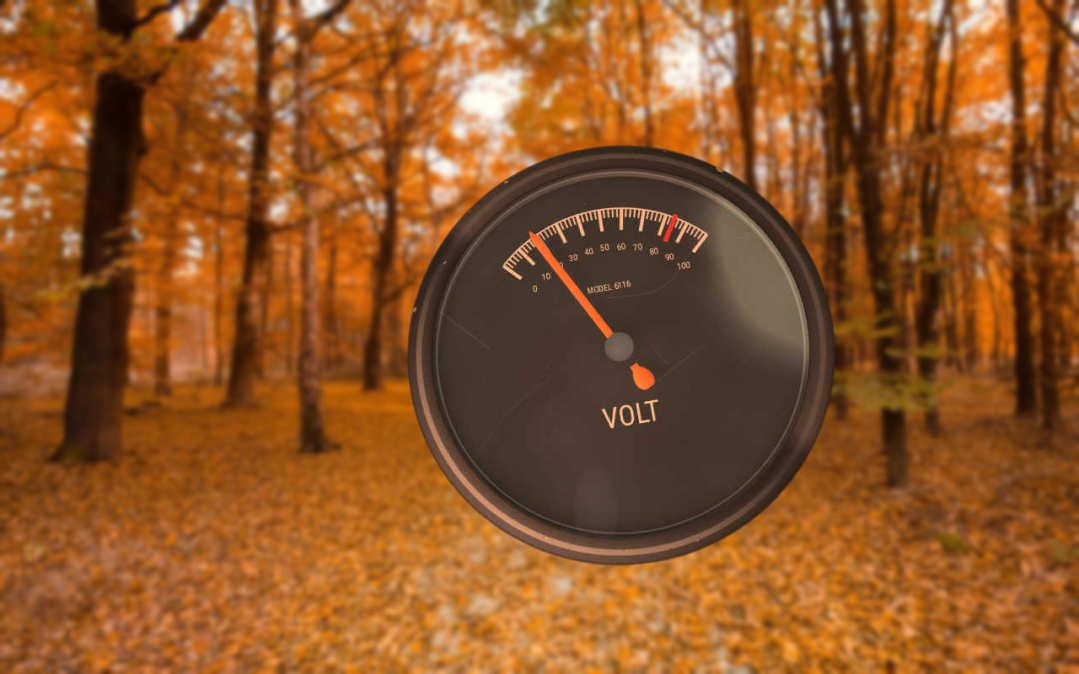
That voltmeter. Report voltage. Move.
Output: 18 V
